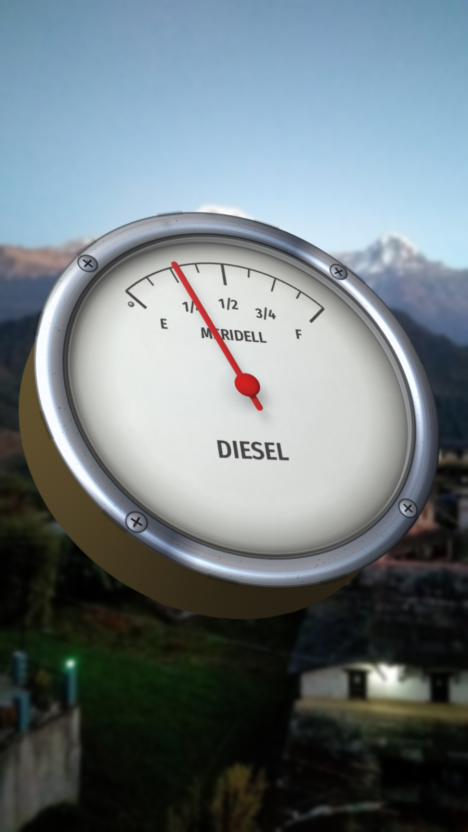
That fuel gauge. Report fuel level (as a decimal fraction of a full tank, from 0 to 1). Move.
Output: 0.25
